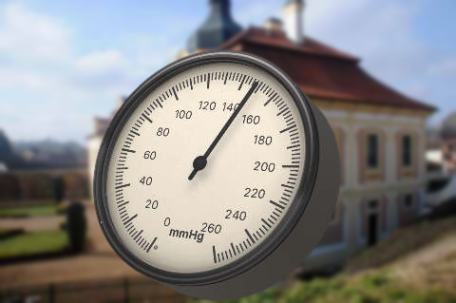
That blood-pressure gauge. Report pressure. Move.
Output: 150 mmHg
